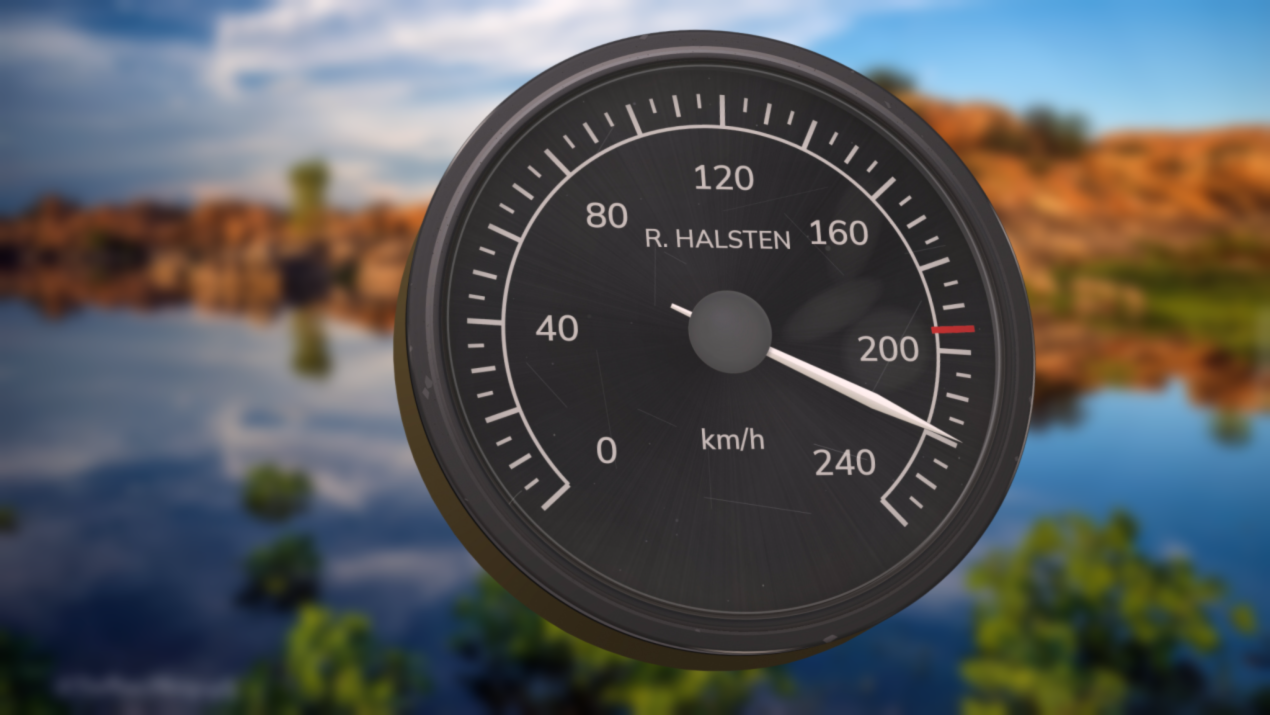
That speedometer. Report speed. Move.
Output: 220 km/h
